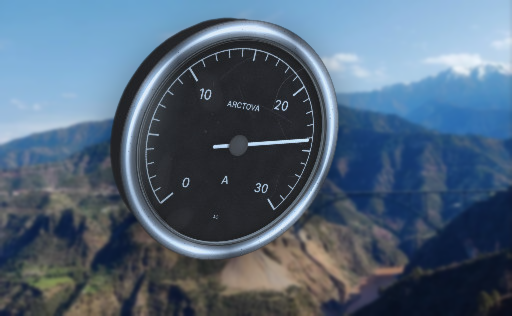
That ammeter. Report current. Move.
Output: 24 A
